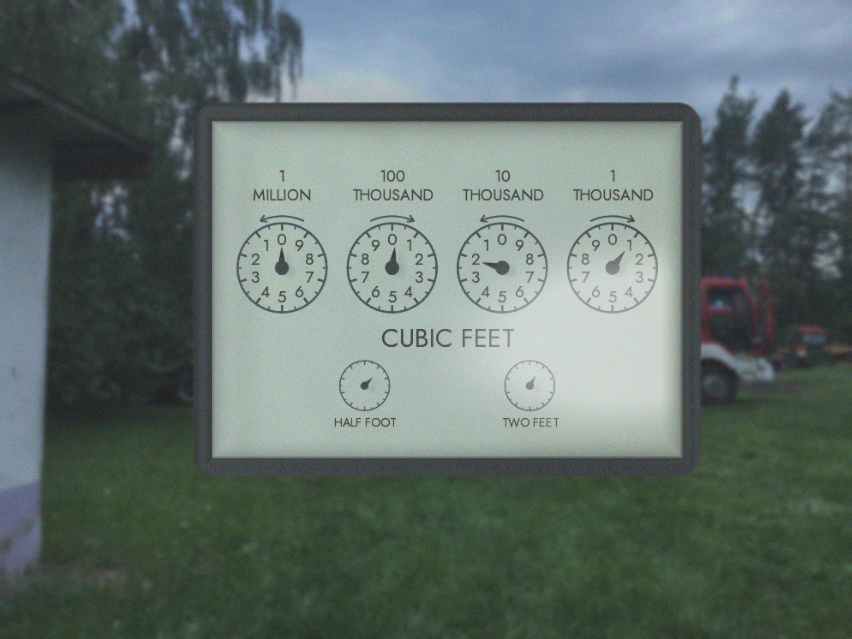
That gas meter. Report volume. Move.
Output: 2100 ft³
